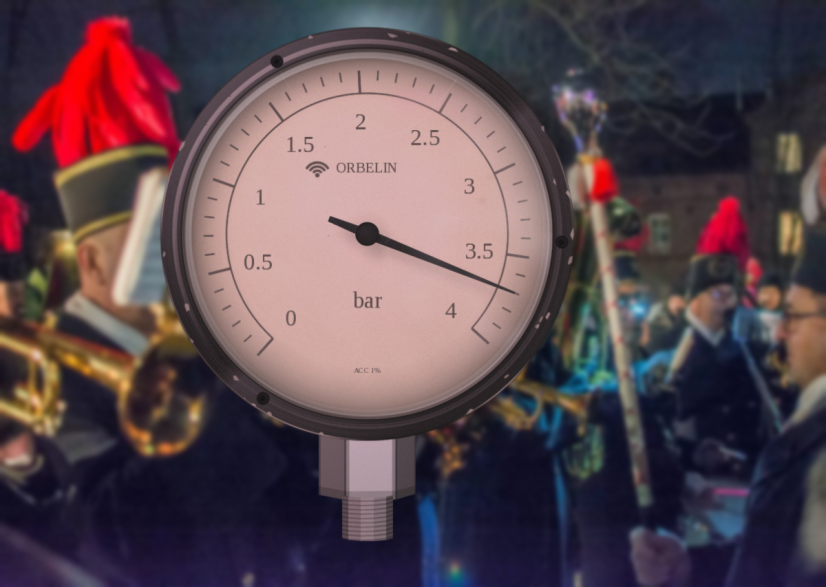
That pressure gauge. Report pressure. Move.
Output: 3.7 bar
